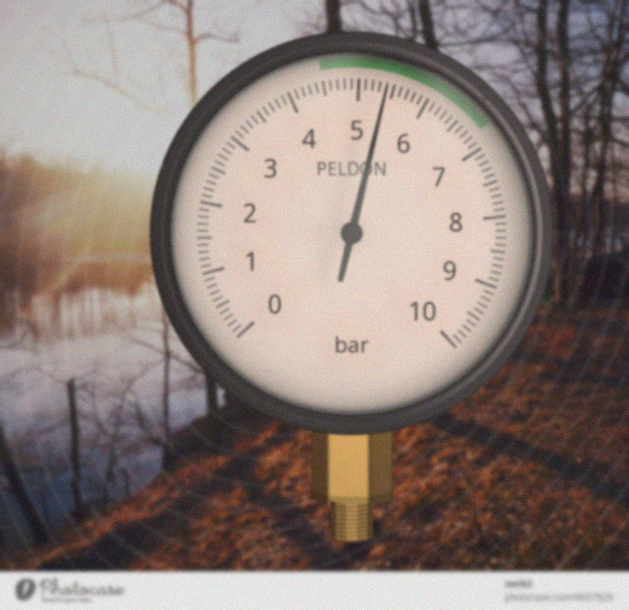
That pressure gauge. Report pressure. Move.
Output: 5.4 bar
